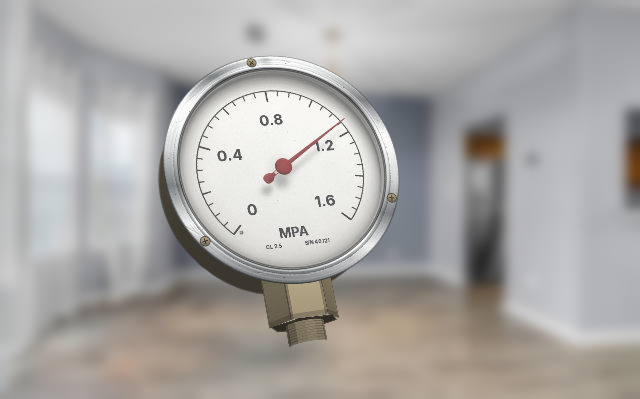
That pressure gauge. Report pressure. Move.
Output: 1.15 MPa
